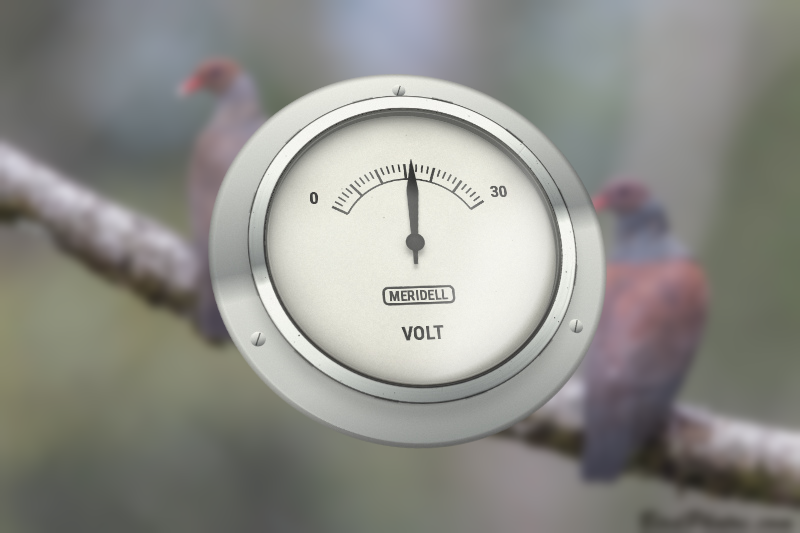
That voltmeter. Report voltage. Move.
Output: 16 V
